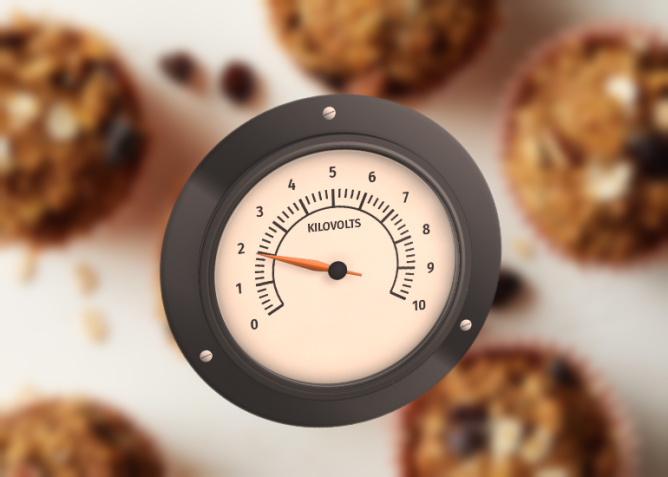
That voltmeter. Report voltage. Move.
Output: 2 kV
